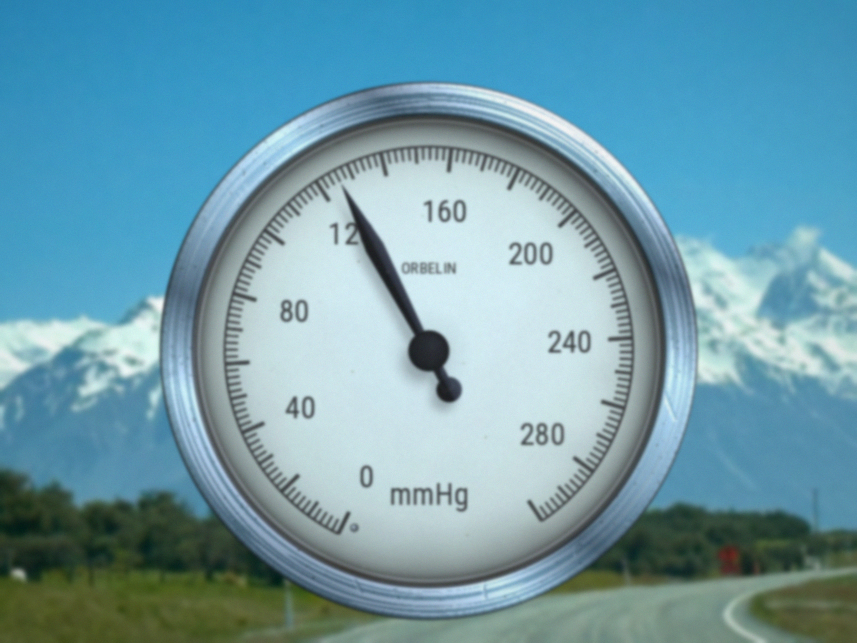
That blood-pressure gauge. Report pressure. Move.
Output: 126 mmHg
